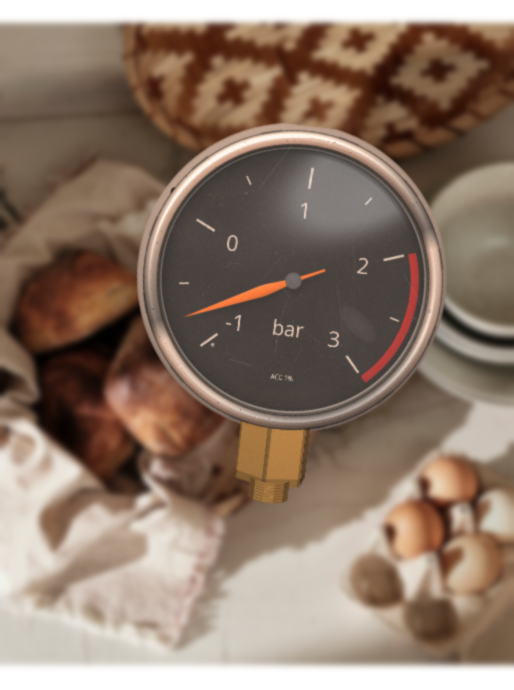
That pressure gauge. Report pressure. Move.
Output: -0.75 bar
